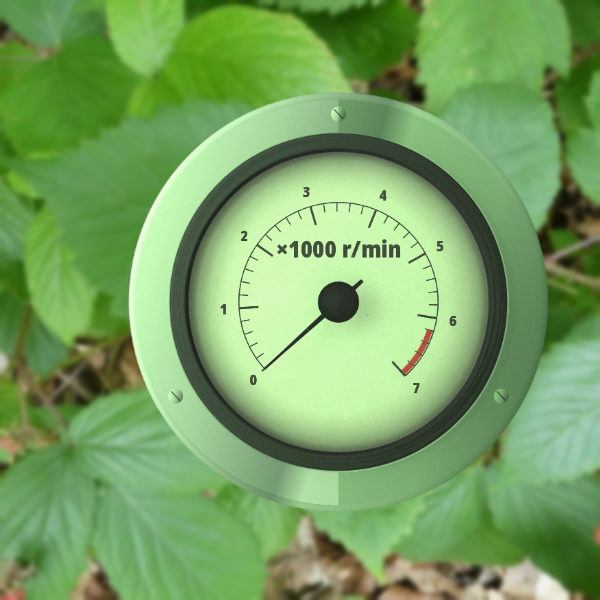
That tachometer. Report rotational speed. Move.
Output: 0 rpm
